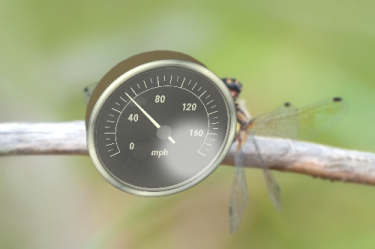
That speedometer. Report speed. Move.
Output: 55 mph
